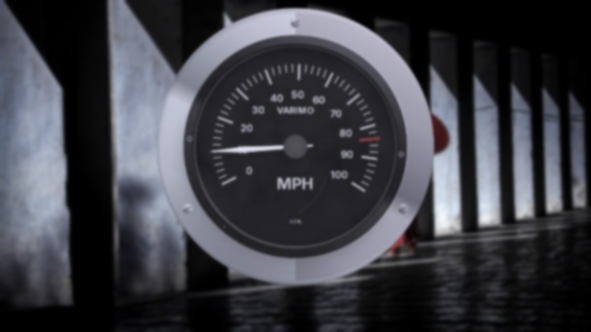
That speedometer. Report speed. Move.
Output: 10 mph
